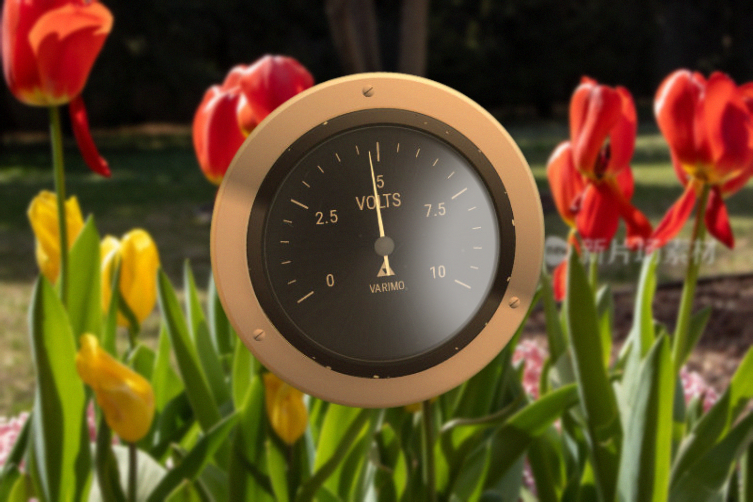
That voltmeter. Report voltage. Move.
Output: 4.75 V
